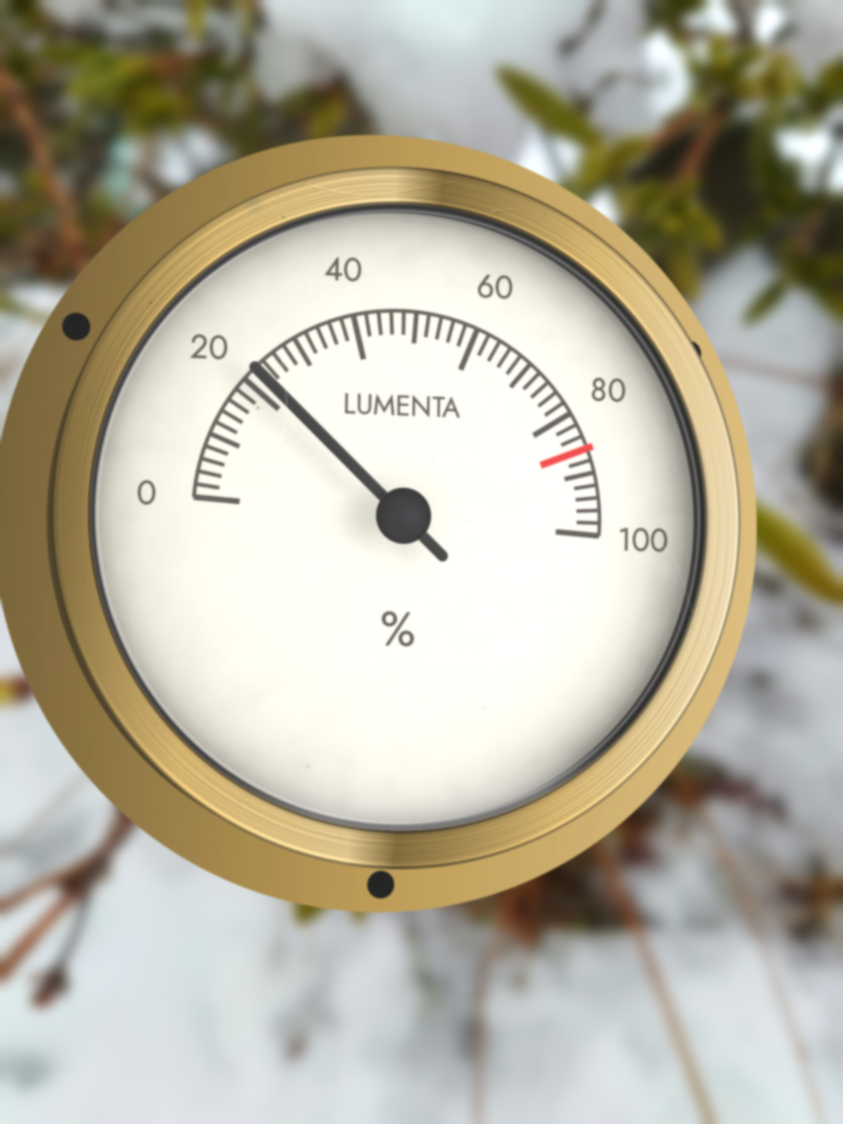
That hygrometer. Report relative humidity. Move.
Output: 22 %
